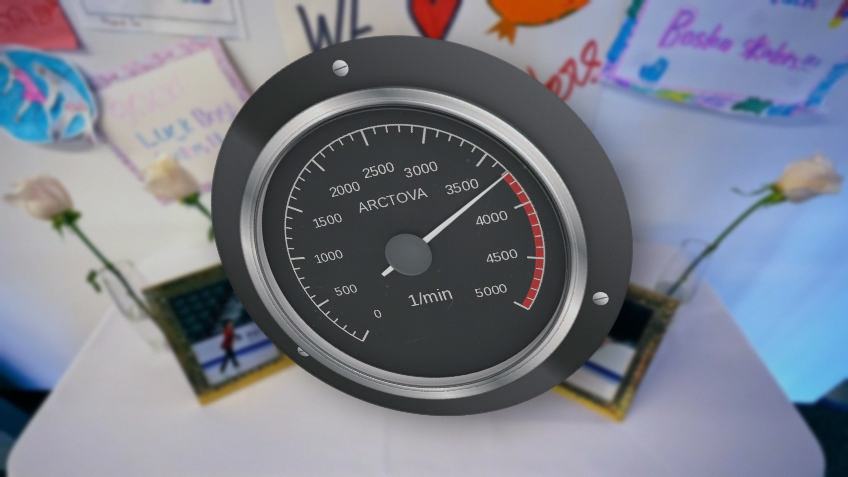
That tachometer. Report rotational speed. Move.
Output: 3700 rpm
